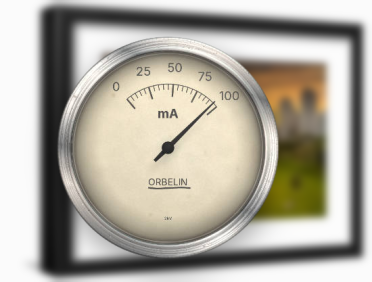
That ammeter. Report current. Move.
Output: 95 mA
